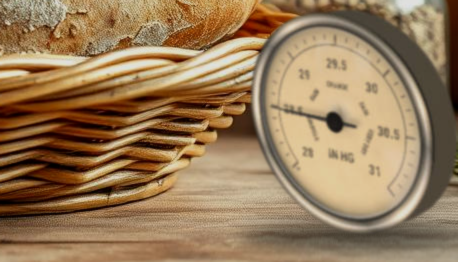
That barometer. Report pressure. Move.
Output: 28.5 inHg
